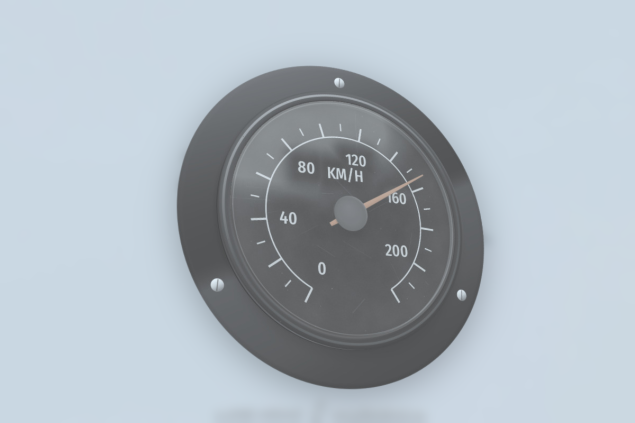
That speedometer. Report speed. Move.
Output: 155 km/h
